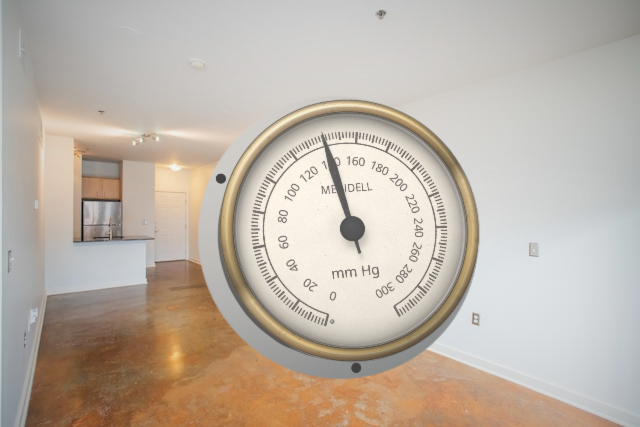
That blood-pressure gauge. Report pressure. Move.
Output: 140 mmHg
